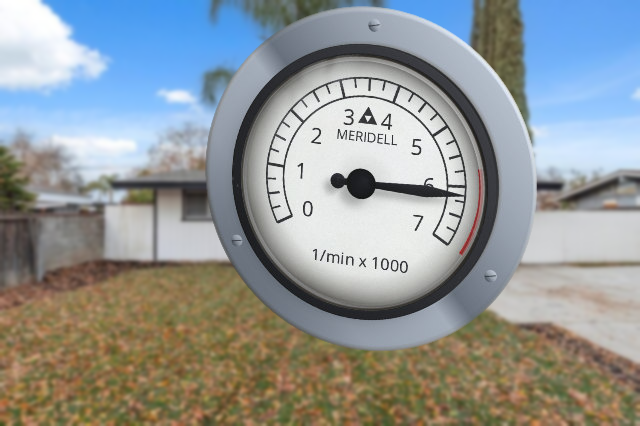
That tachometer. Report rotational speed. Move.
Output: 6125 rpm
